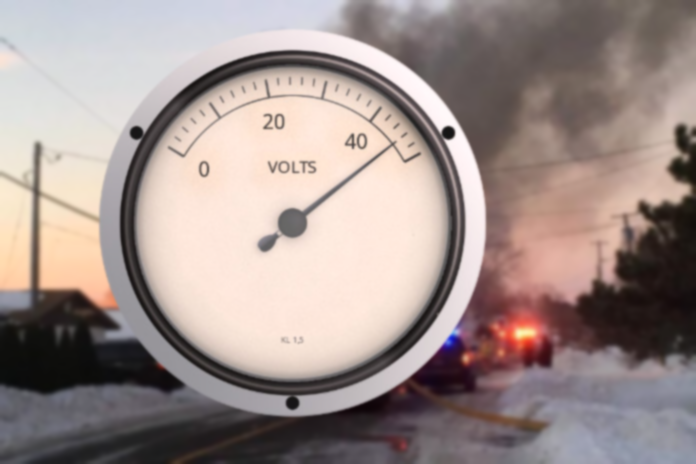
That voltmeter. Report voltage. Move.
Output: 46 V
